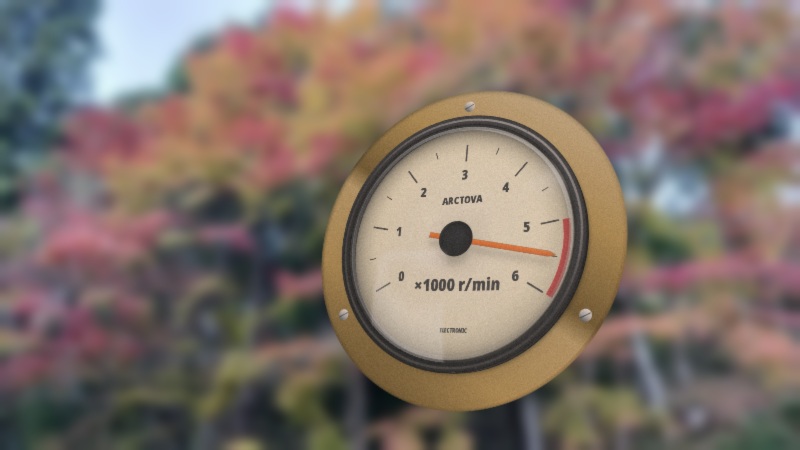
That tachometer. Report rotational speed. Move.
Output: 5500 rpm
